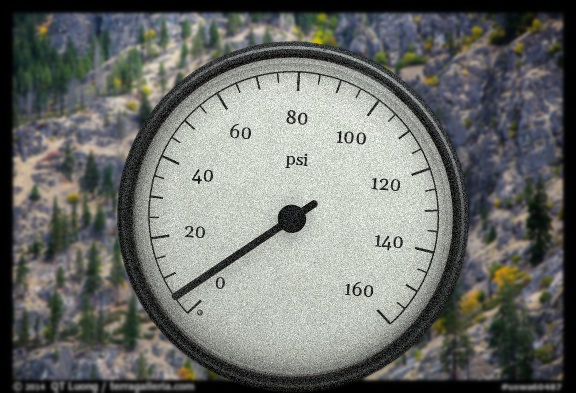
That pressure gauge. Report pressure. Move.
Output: 5 psi
